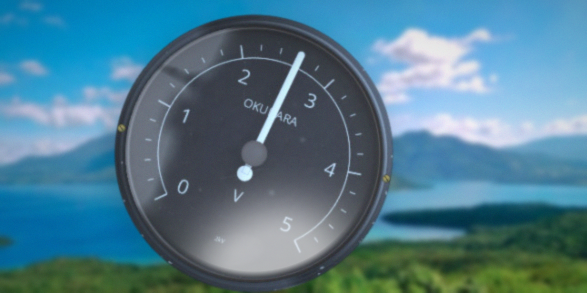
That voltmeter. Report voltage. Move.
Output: 2.6 V
